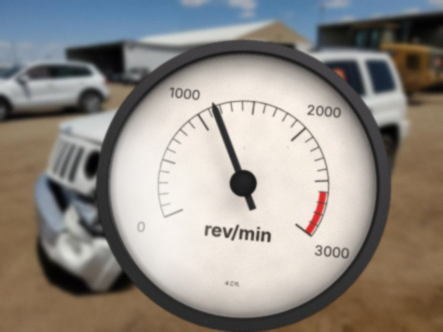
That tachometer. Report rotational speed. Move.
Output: 1150 rpm
